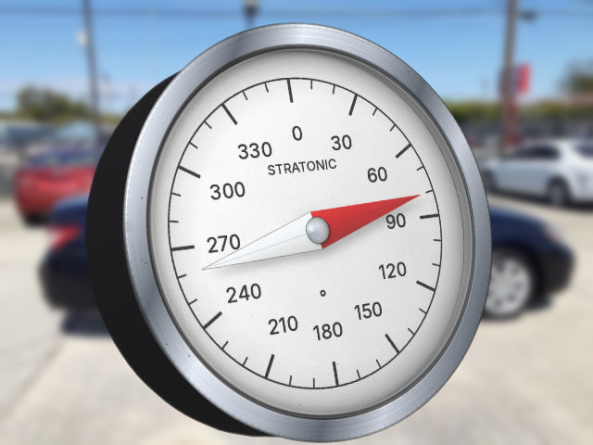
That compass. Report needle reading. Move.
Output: 80 °
